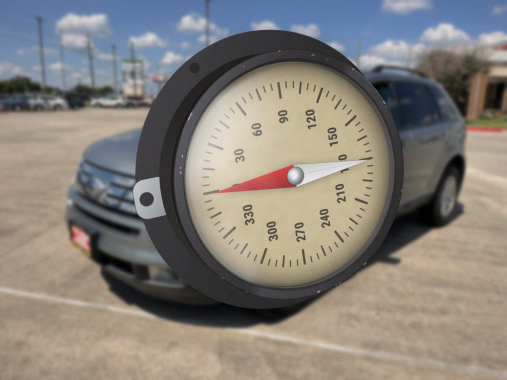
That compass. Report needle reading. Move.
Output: 0 °
